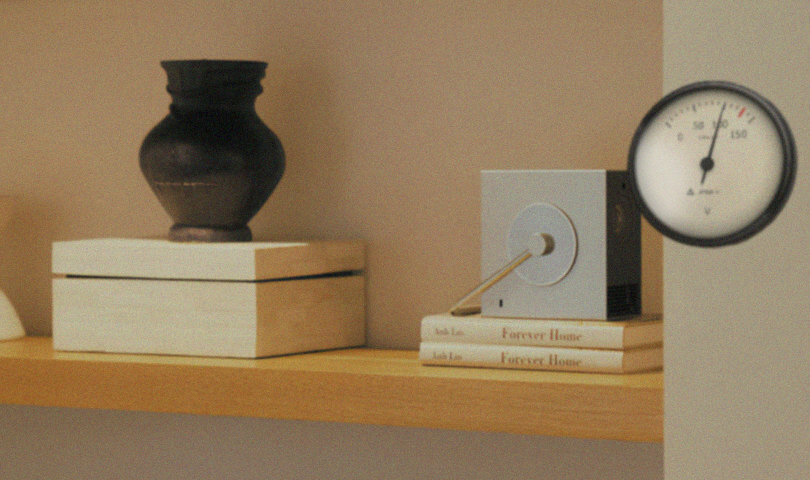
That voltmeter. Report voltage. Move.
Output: 100 V
